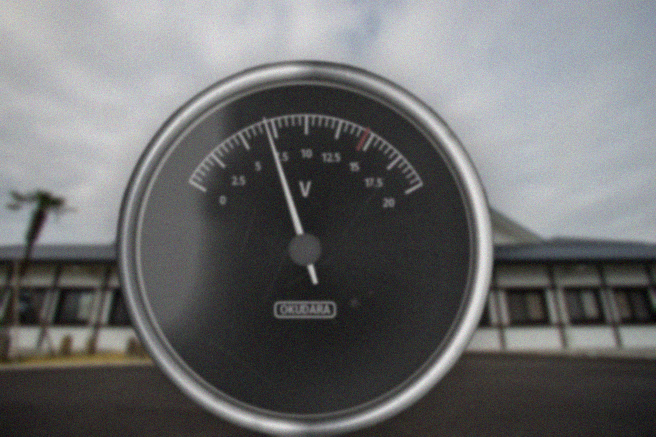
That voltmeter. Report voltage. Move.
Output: 7 V
